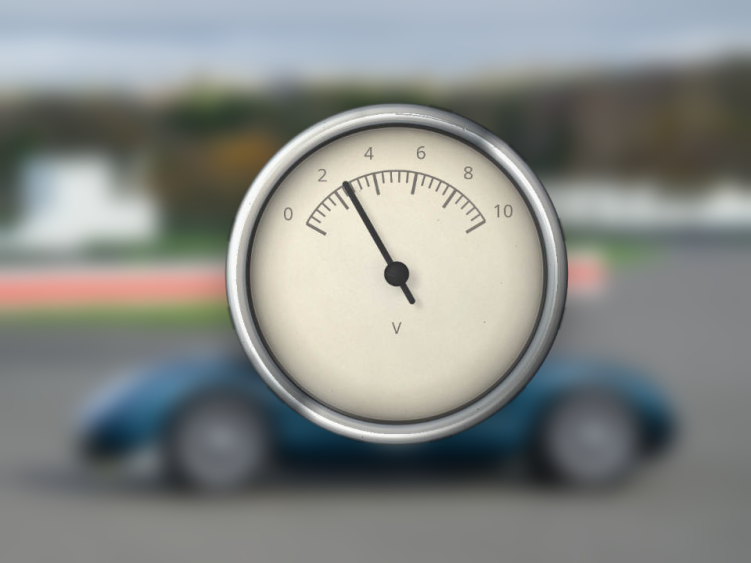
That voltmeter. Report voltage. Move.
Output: 2.6 V
